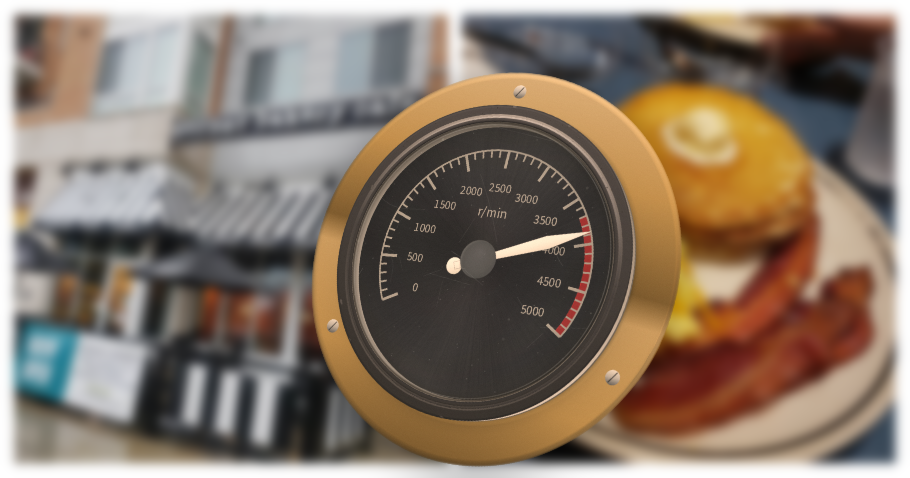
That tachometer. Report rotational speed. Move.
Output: 3900 rpm
